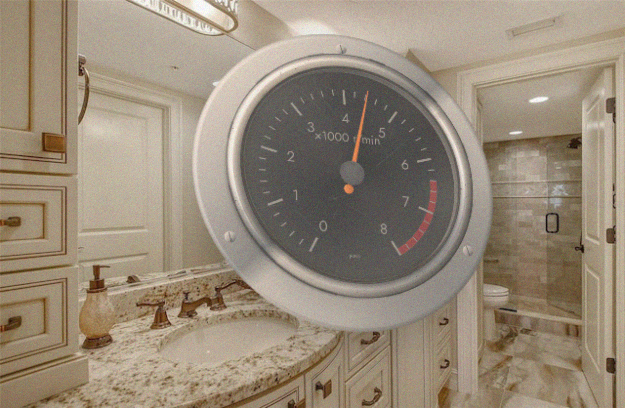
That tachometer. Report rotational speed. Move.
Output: 4400 rpm
